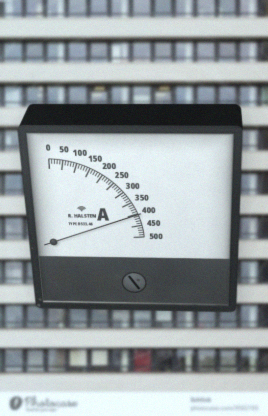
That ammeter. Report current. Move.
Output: 400 A
